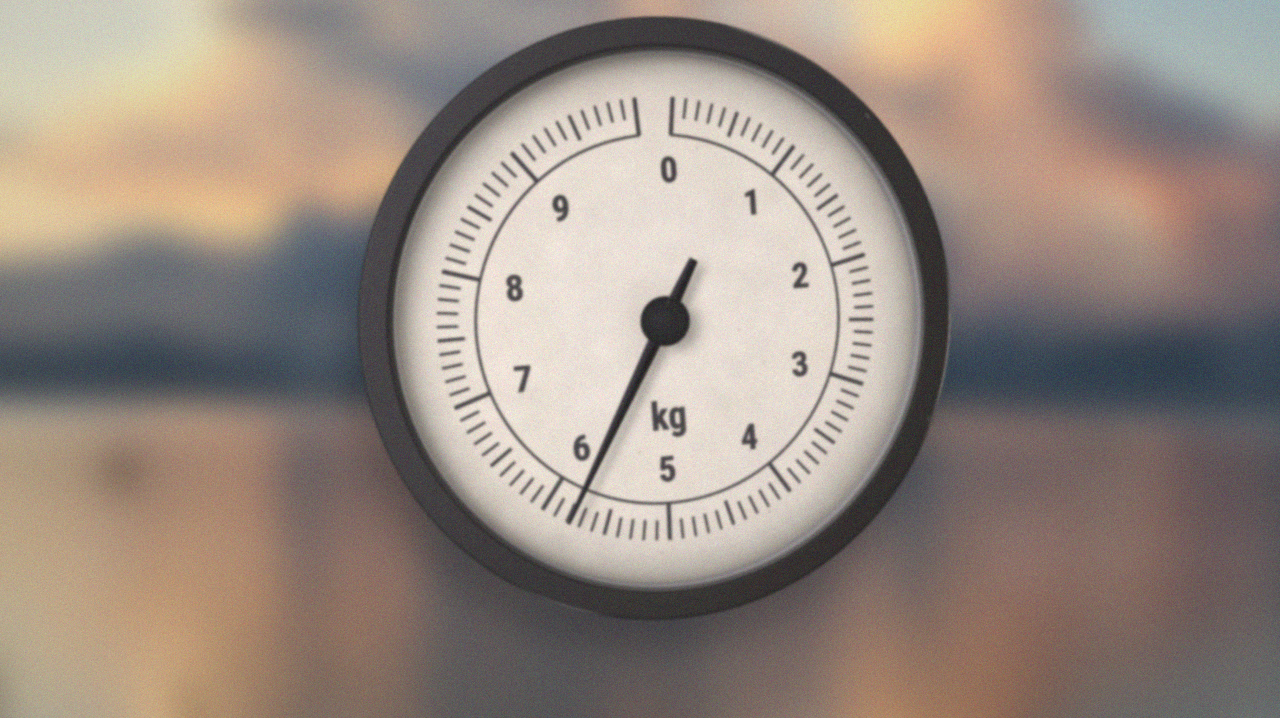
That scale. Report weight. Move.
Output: 5.8 kg
